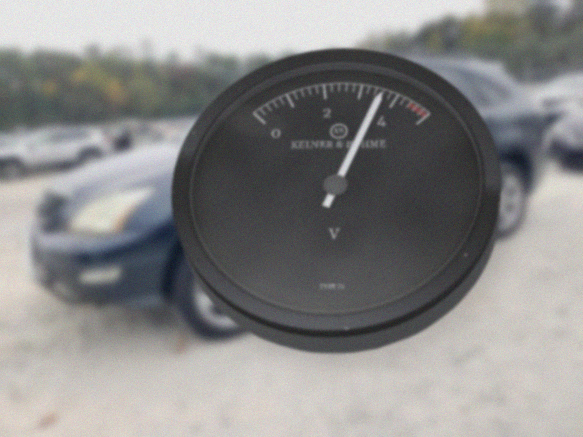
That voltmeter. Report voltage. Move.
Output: 3.6 V
